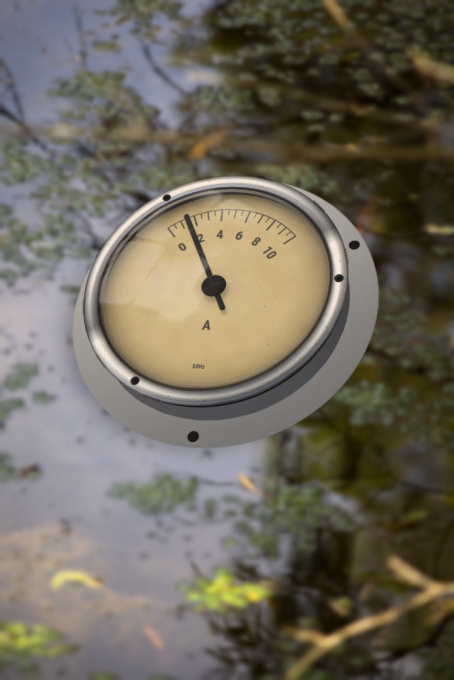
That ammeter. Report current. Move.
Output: 1.5 A
